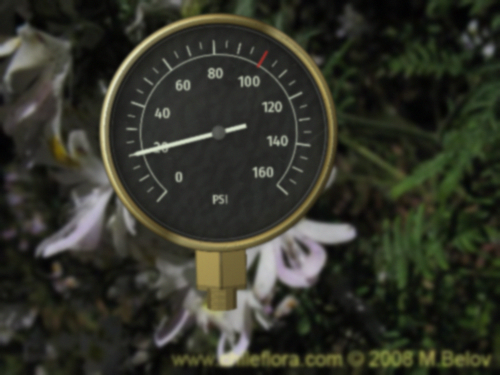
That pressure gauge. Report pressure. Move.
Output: 20 psi
